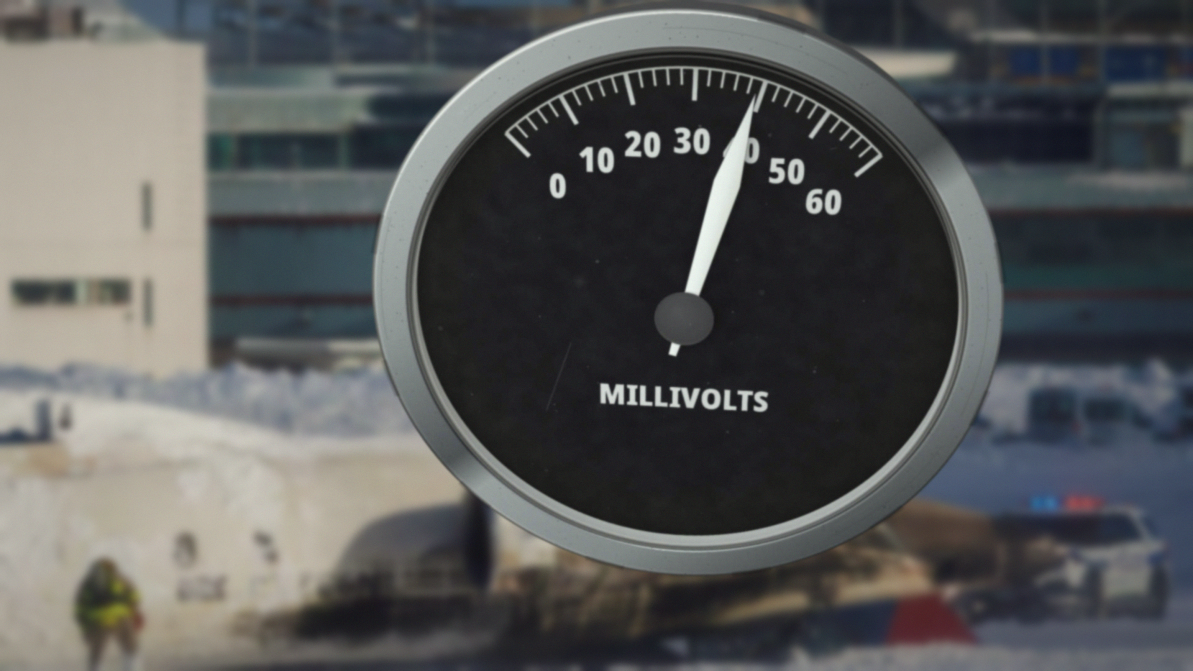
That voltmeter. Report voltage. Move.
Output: 39 mV
